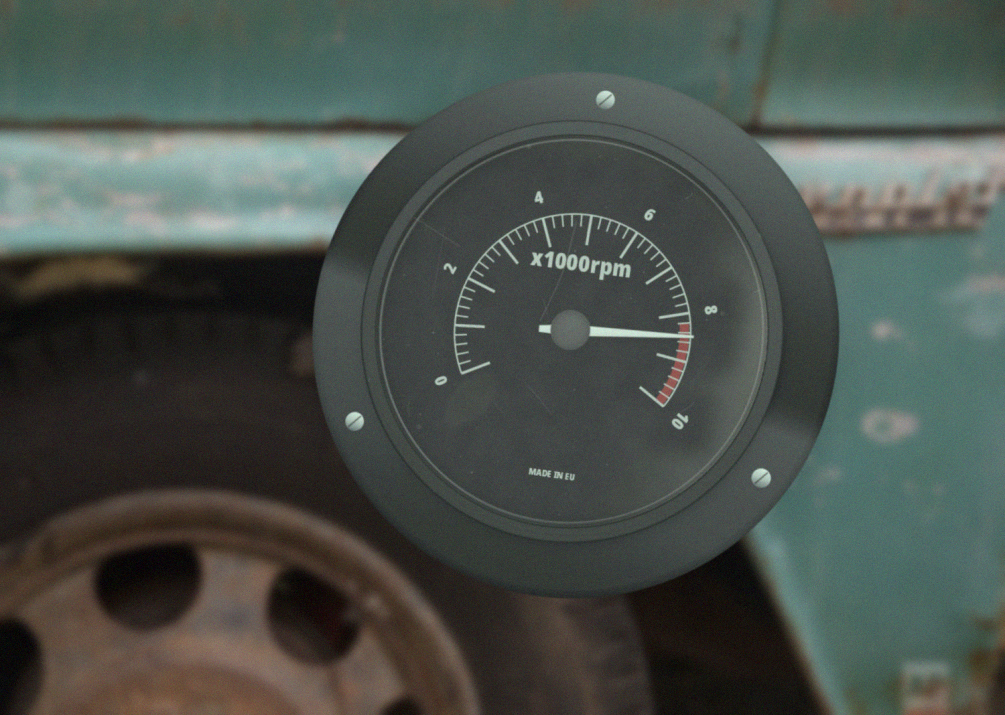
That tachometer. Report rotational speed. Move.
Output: 8500 rpm
